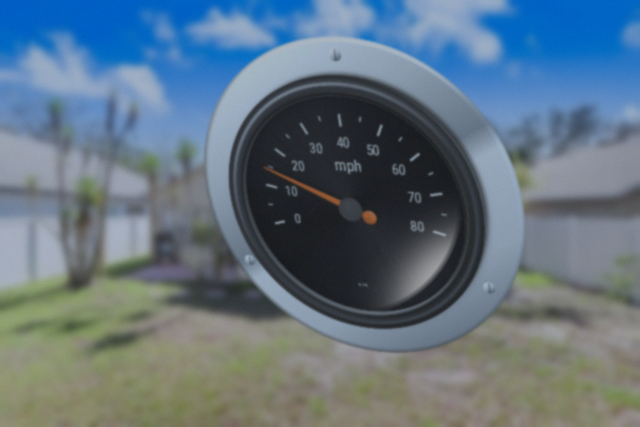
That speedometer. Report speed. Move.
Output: 15 mph
